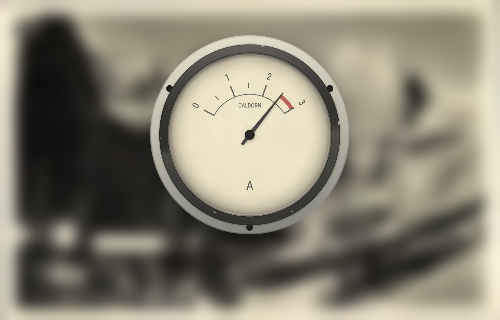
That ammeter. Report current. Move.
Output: 2.5 A
